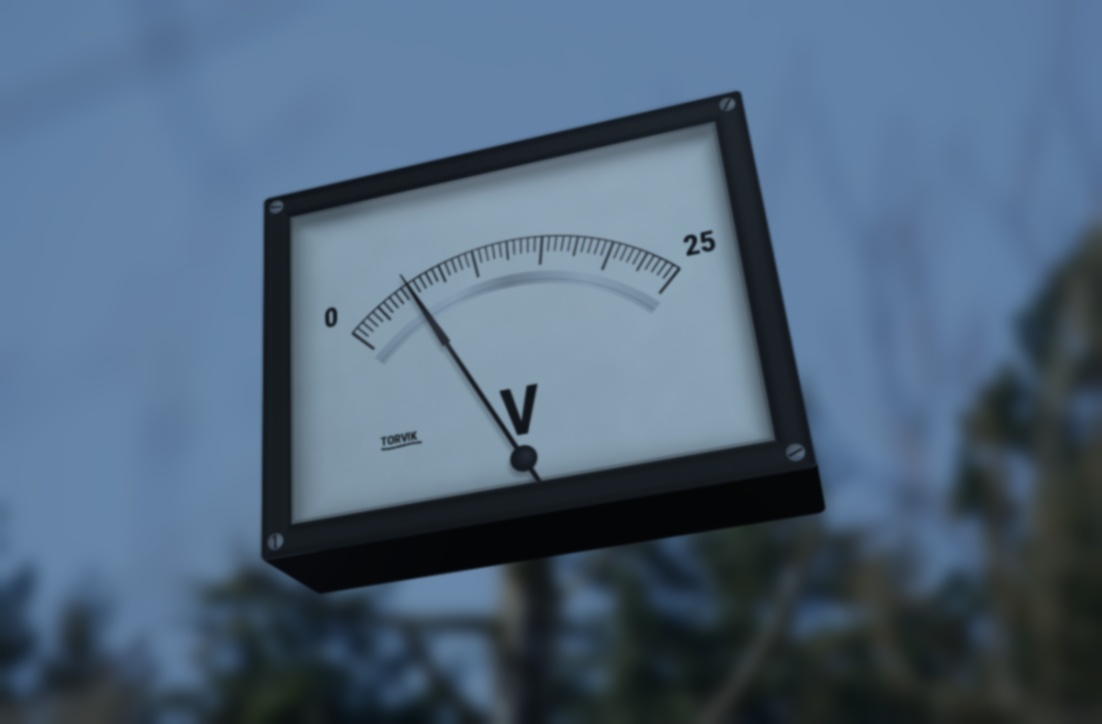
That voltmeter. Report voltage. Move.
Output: 5 V
